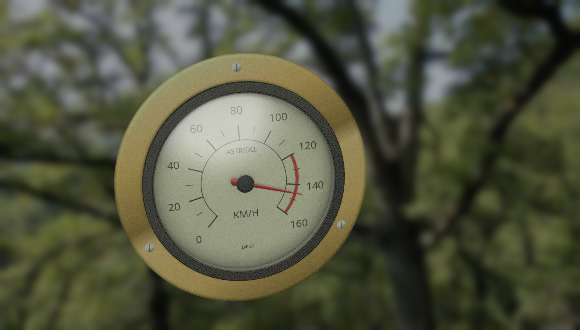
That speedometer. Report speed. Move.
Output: 145 km/h
